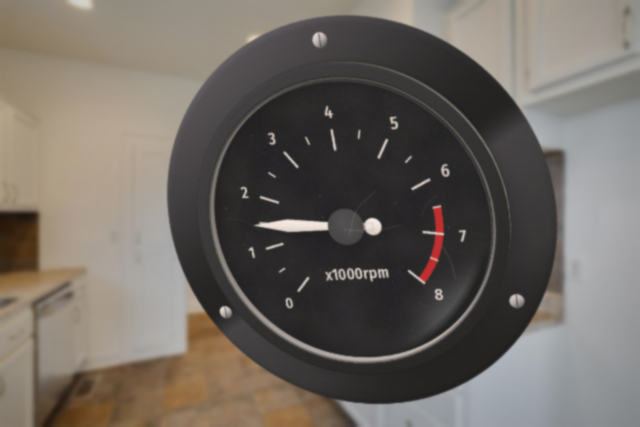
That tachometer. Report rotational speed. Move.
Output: 1500 rpm
